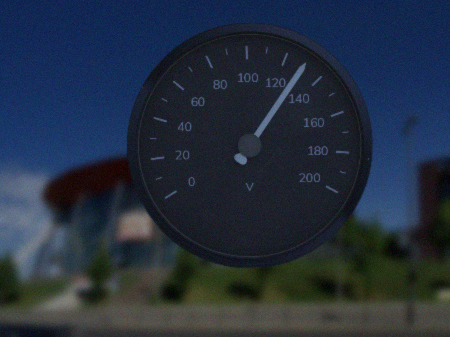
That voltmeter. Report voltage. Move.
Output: 130 V
